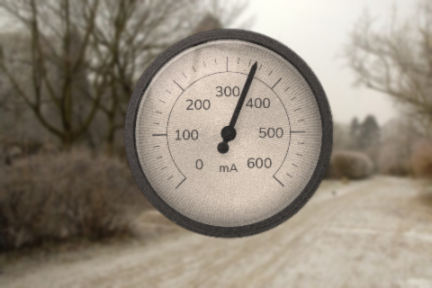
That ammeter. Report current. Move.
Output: 350 mA
